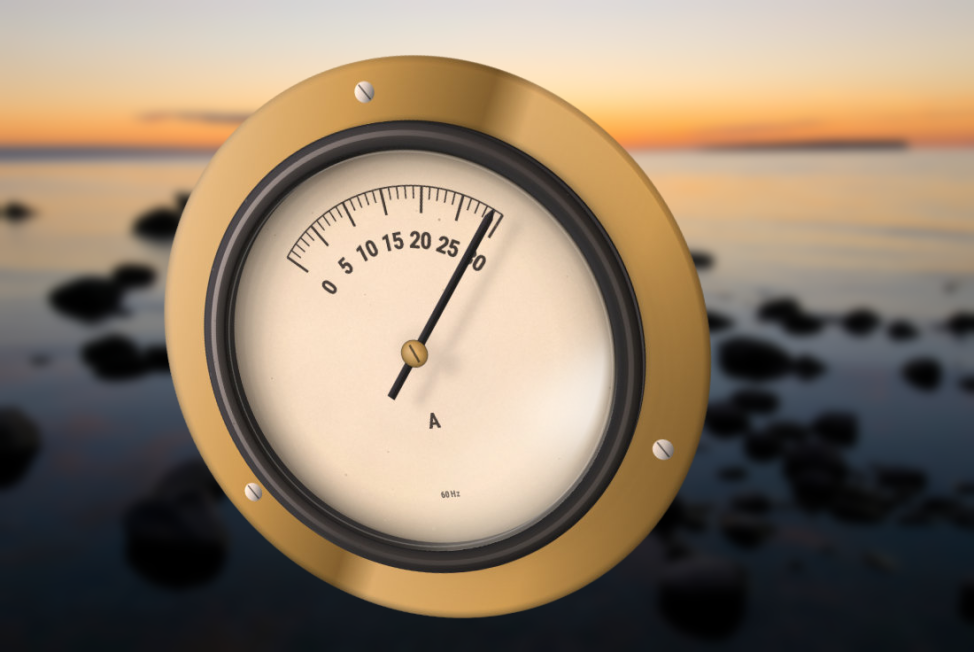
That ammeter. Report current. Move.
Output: 29 A
